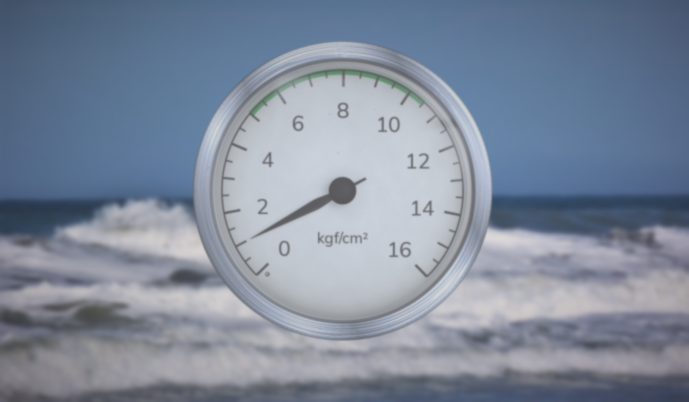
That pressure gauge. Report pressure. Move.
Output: 1 kg/cm²
